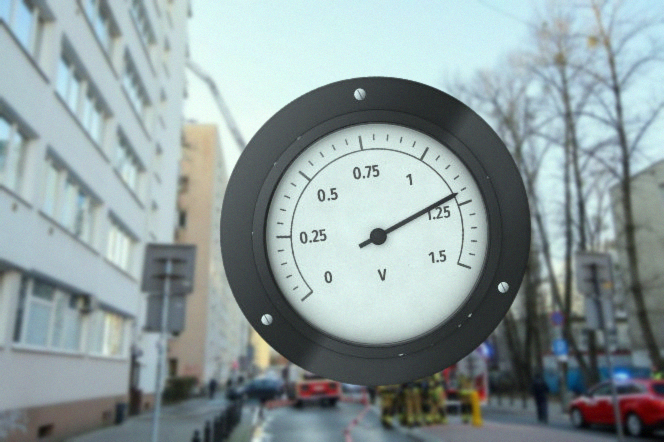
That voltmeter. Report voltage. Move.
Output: 1.2 V
